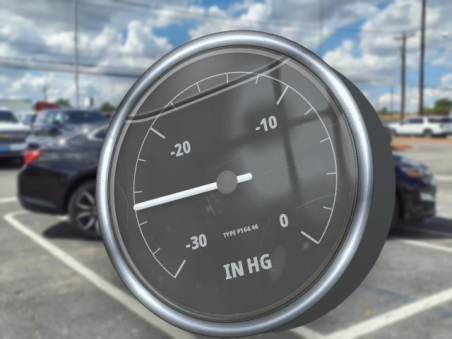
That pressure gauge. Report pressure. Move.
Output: -25 inHg
